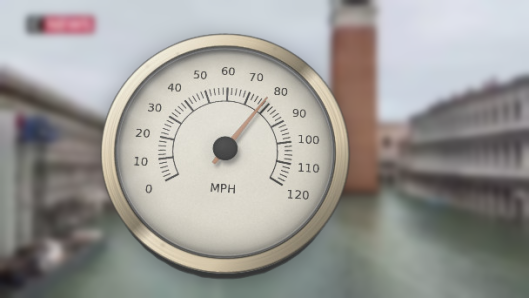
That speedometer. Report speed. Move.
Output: 78 mph
